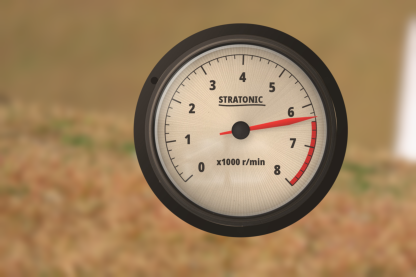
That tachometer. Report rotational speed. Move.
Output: 6300 rpm
